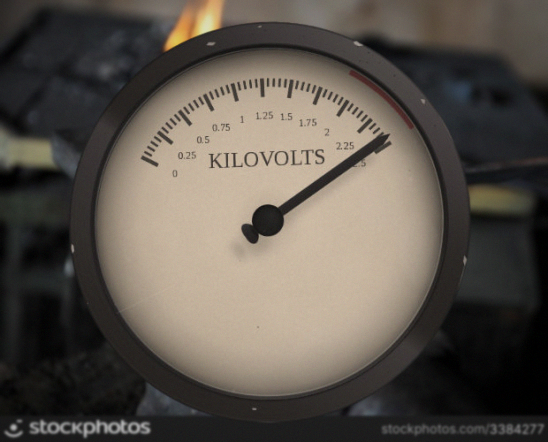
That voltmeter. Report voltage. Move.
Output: 2.45 kV
